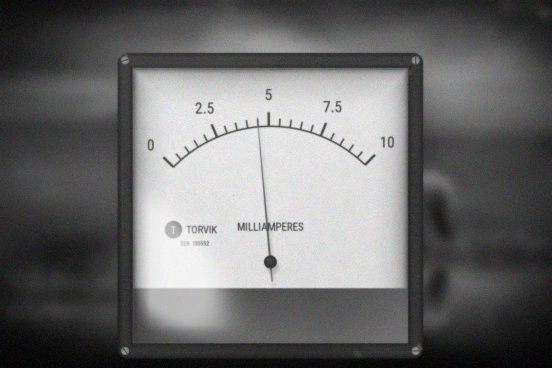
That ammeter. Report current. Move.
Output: 4.5 mA
